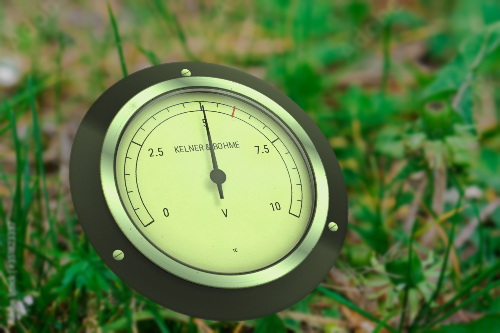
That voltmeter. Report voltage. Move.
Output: 5 V
